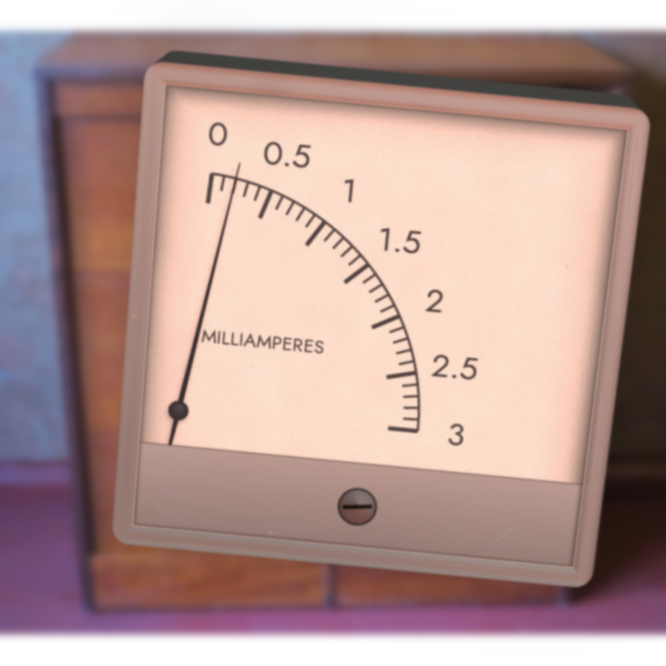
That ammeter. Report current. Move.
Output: 0.2 mA
